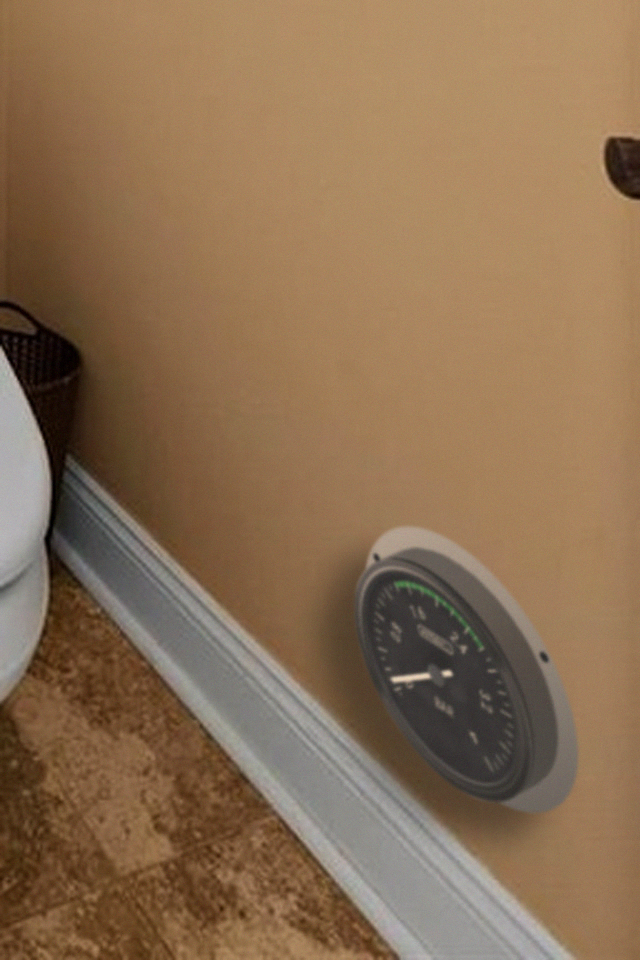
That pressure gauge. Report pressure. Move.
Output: 0.1 bar
